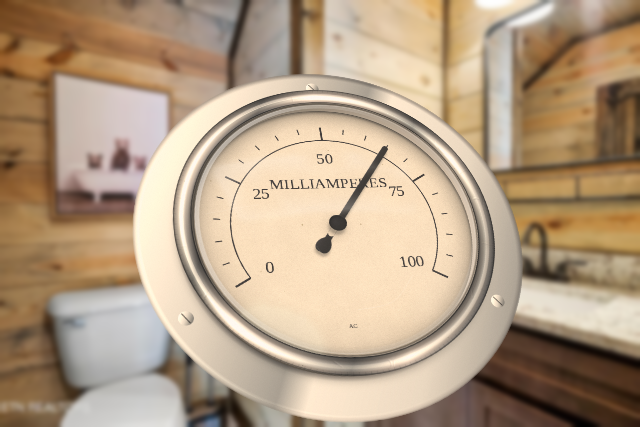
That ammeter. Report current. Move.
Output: 65 mA
